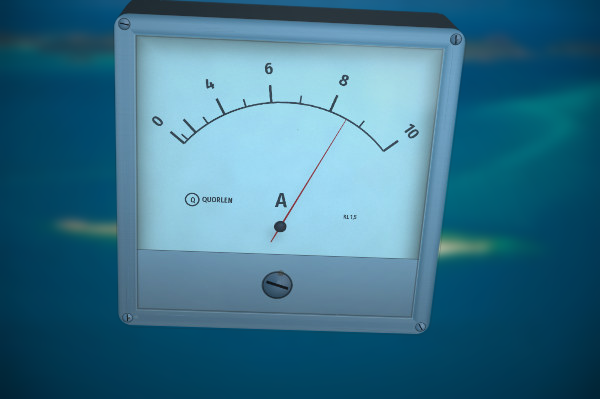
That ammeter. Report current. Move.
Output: 8.5 A
